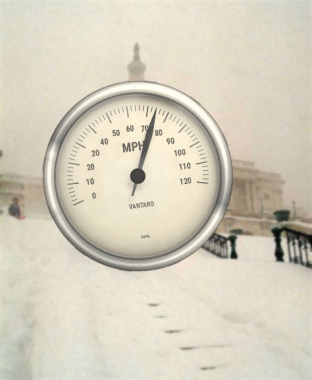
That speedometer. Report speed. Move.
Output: 74 mph
